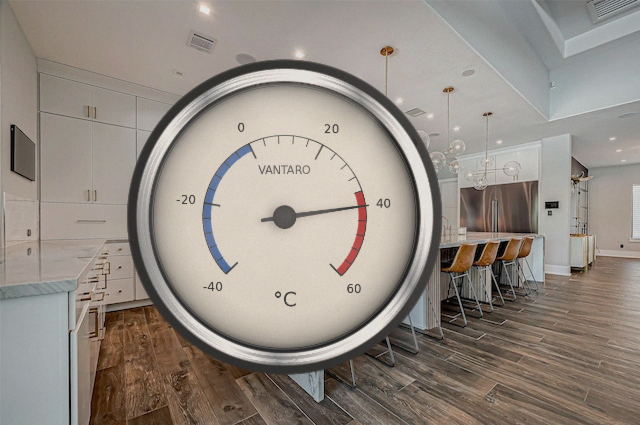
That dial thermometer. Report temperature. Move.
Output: 40 °C
